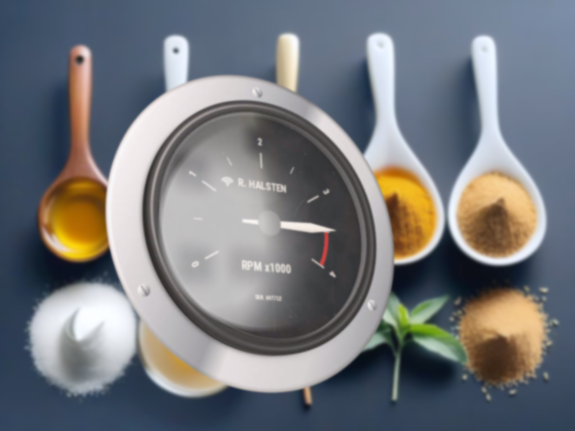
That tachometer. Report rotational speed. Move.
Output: 3500 rpm
